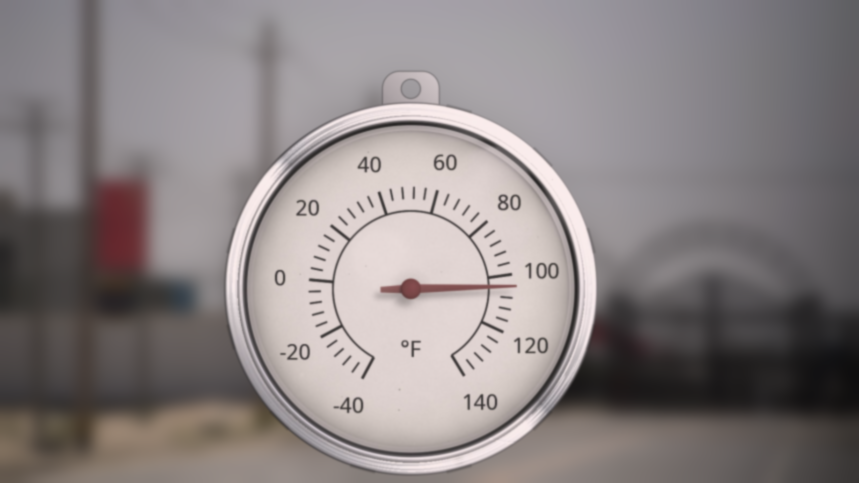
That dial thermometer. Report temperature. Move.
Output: 104 °F
